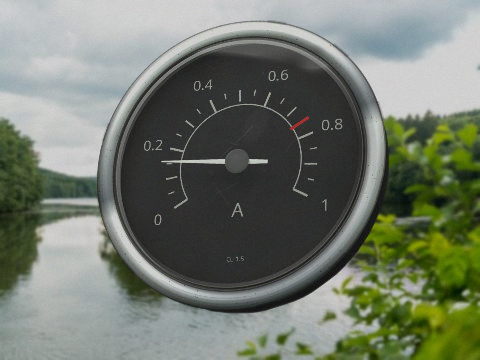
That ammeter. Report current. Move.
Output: 0.15 A
